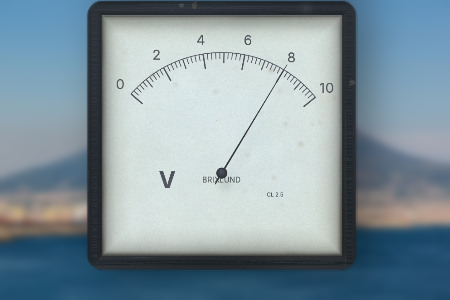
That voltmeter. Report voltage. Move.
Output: 8 V
